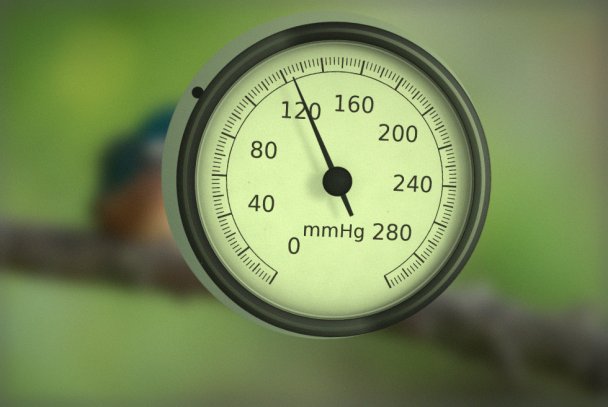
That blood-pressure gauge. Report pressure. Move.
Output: 124 mmHg
